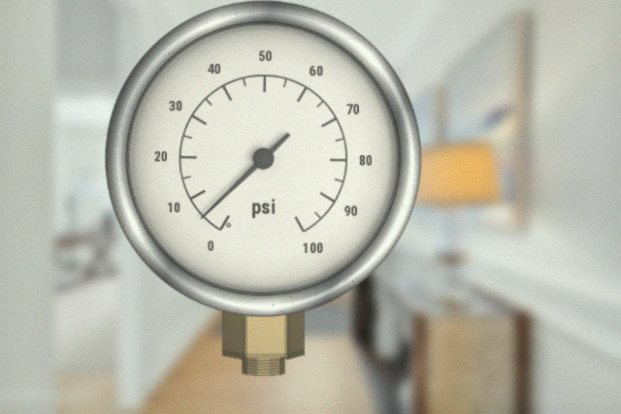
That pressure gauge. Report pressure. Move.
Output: 5 psi
